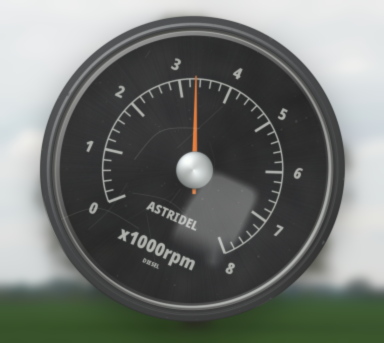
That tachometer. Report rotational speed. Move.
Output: 3300 rpm
